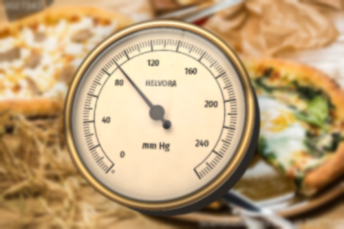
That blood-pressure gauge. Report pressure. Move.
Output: 90 mmHg
